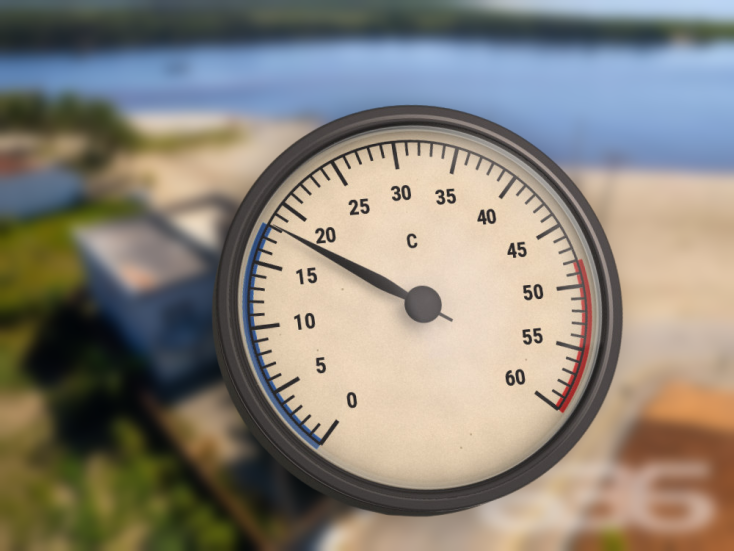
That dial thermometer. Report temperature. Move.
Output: 18 °C
